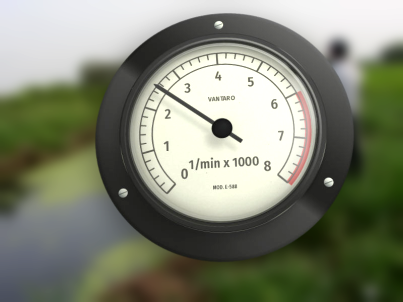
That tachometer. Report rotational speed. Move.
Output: 2500 rpm
